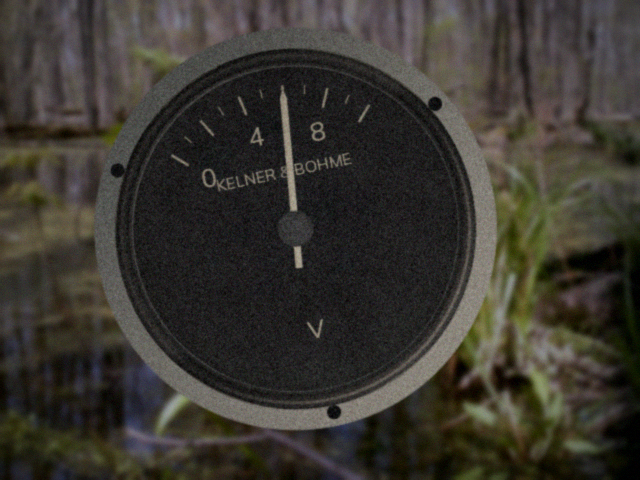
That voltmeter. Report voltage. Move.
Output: 6 V
